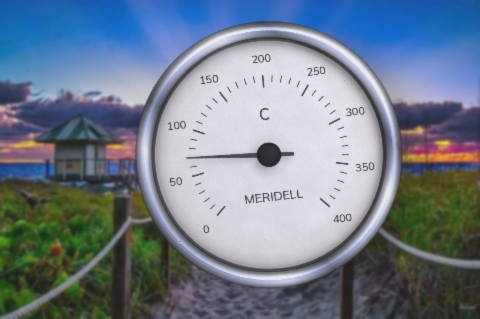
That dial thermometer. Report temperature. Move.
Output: 70 °C
